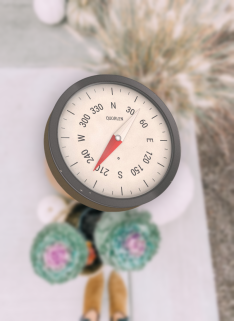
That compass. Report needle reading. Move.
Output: 220 °
